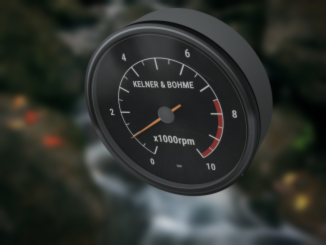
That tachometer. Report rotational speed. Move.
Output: 1000 rpm
